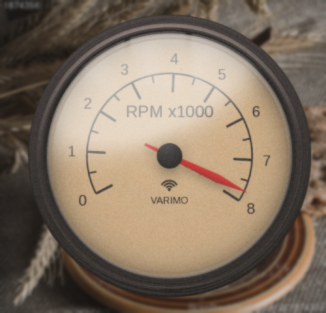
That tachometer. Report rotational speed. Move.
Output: 7750 rpm
